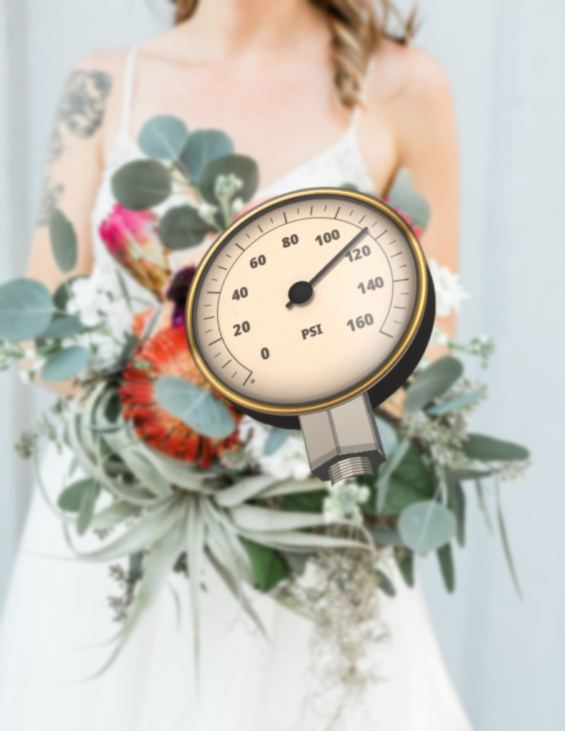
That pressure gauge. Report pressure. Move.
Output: 115 psi
